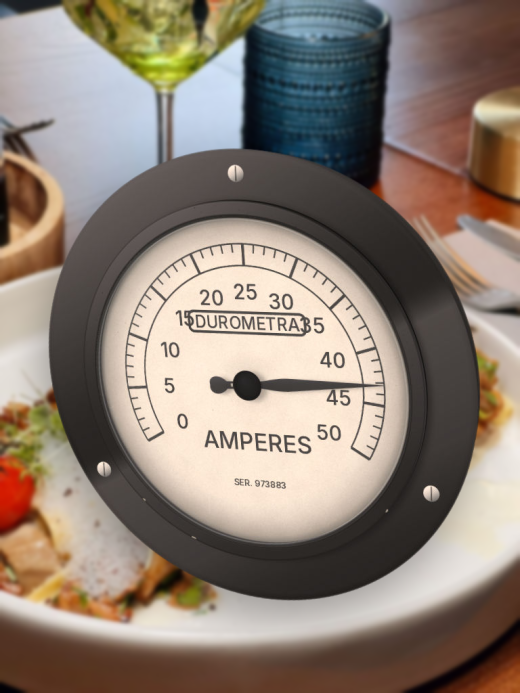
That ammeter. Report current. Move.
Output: 43 A
